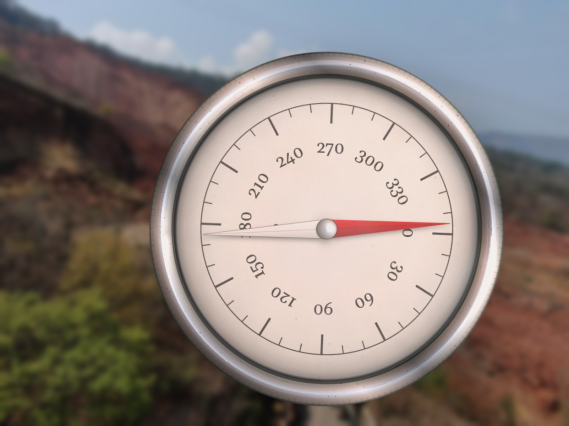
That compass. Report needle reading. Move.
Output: 355 °
